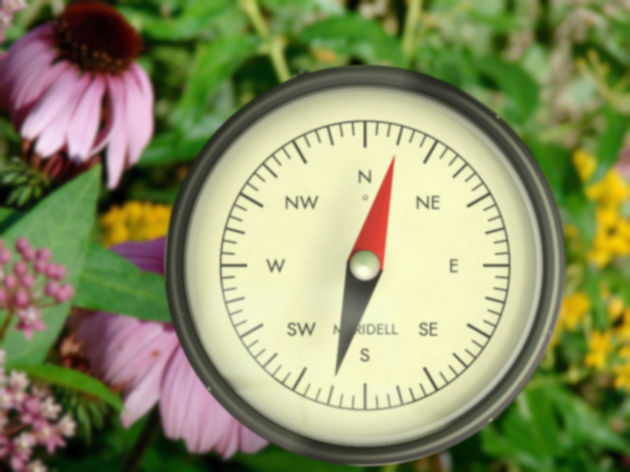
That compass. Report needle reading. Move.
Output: 15 °
